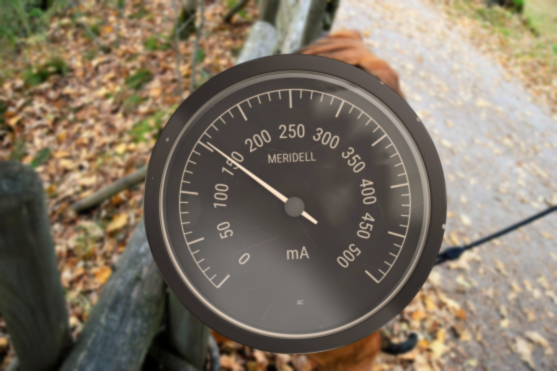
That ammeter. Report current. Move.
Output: 155 mA
